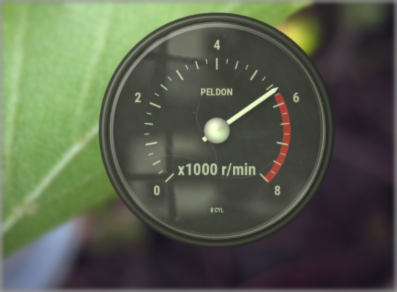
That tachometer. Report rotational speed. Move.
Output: 5625 rpm
